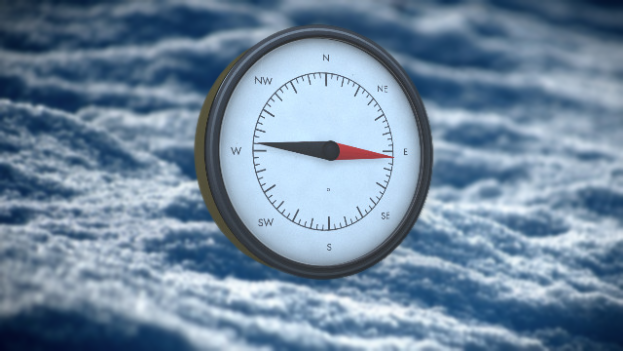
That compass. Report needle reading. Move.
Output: 95 °
